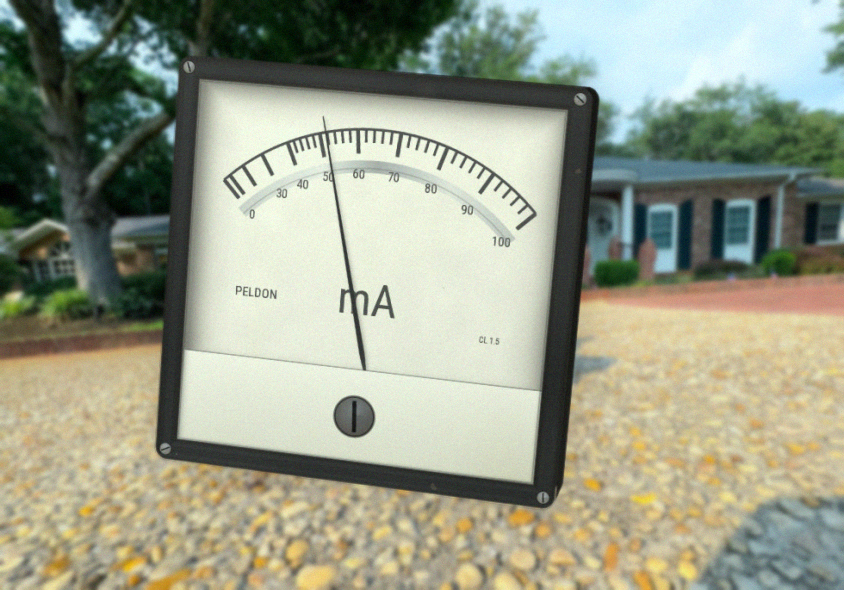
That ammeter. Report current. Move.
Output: 52 mA
